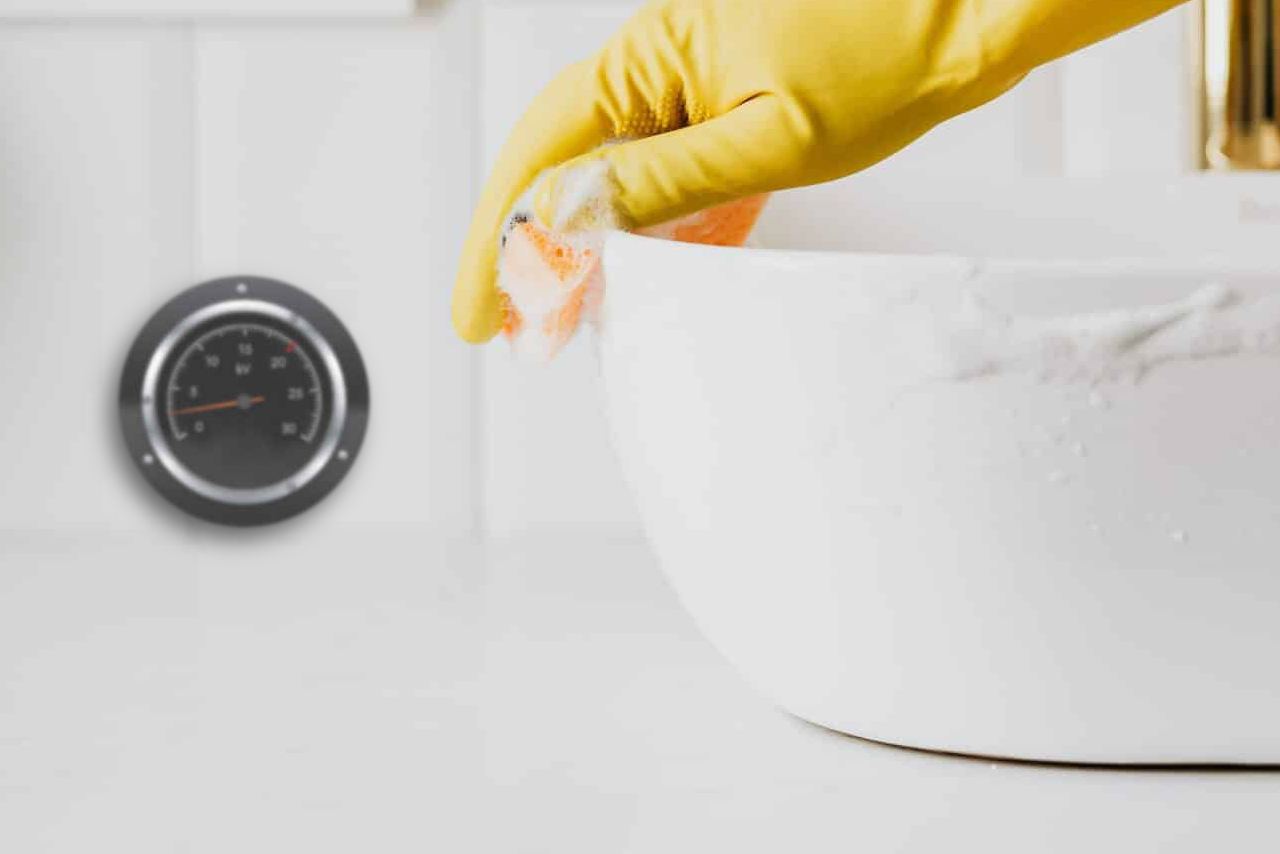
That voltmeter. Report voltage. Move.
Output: 2.5 kV
